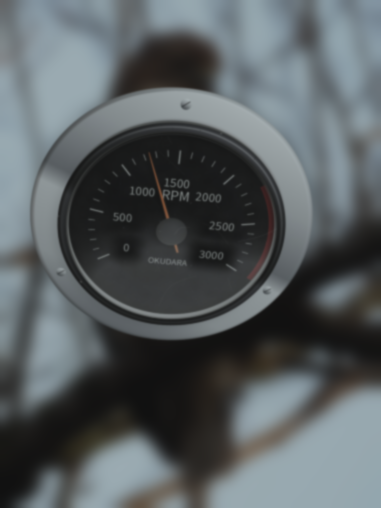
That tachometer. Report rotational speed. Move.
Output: 1250 rpm
